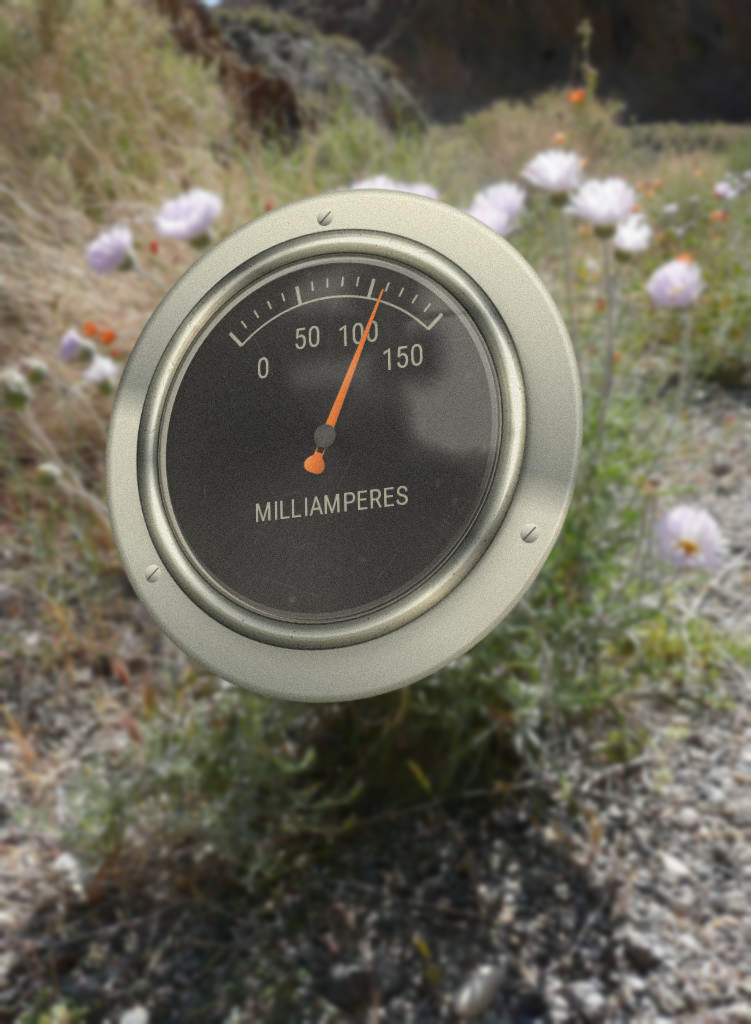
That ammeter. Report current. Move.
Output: 110 mA
